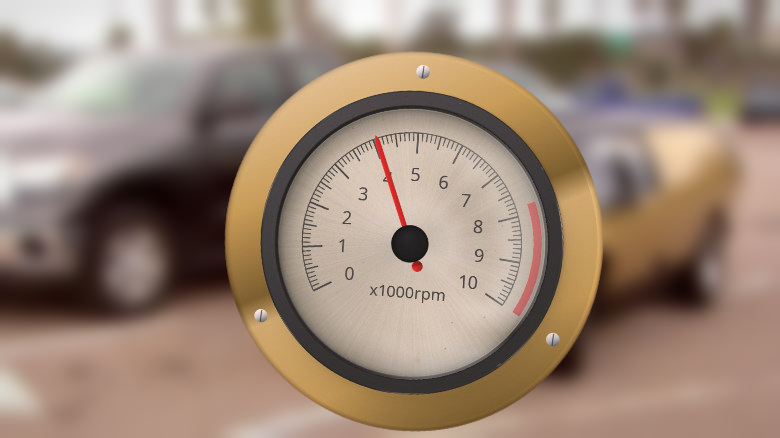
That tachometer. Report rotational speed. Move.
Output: 4100 rpm
